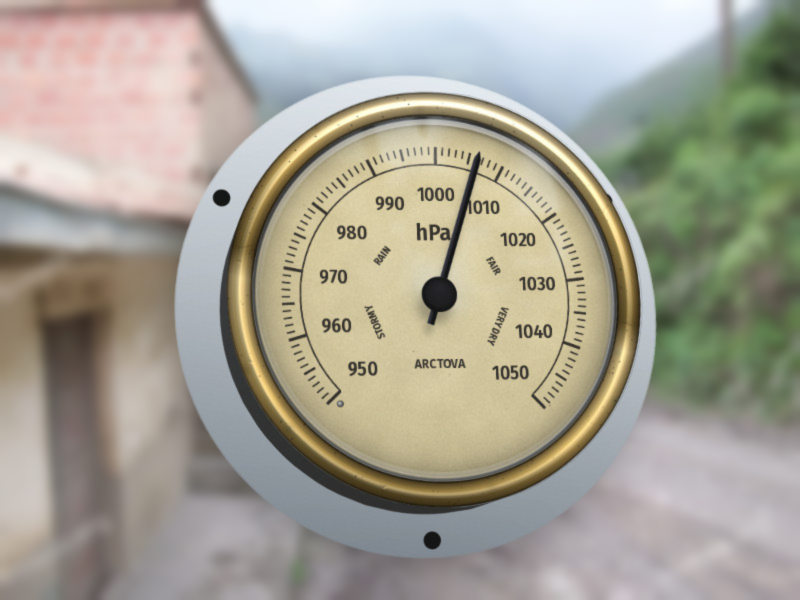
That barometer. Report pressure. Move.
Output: 1006 hPa
